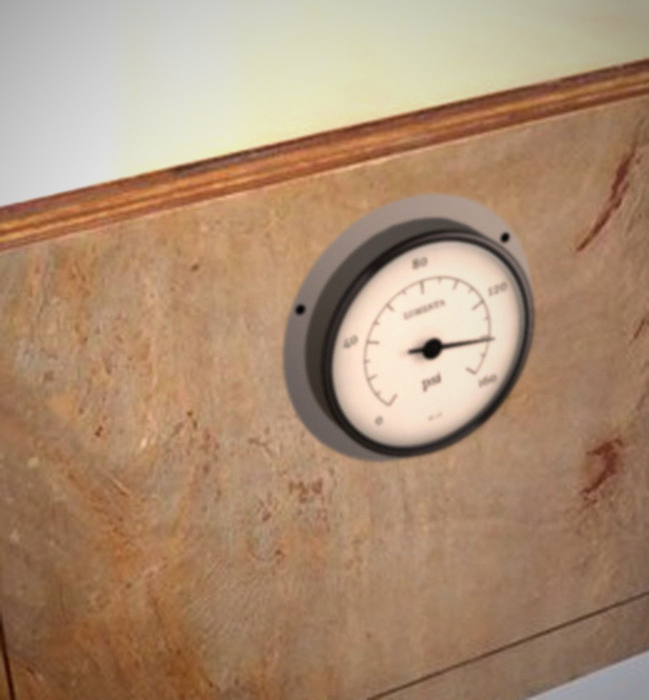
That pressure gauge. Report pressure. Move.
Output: 140 psi
